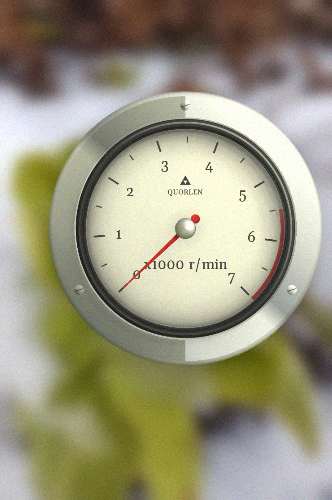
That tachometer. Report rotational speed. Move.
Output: 0 rpm
